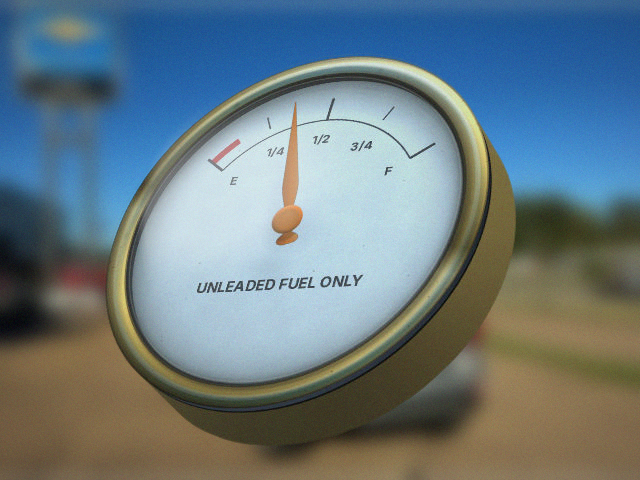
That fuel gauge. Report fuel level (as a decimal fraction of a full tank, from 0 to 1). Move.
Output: 0.375
